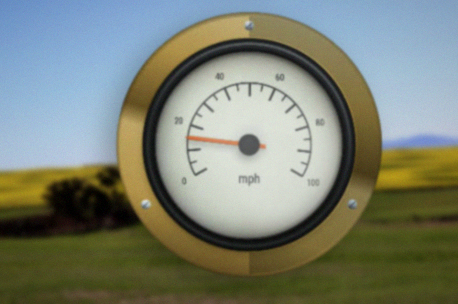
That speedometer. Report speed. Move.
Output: 15 mph
